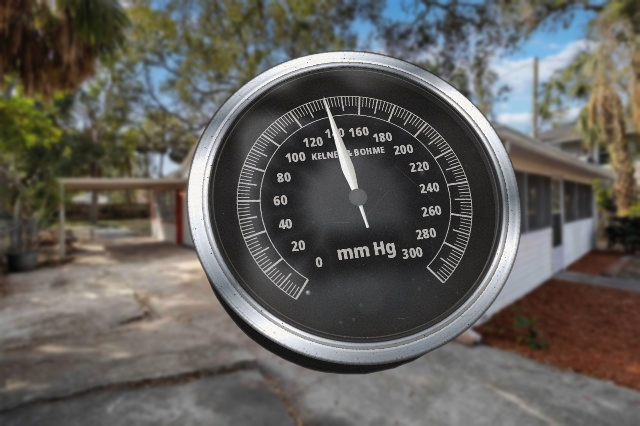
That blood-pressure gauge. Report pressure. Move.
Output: 140 mmHg
